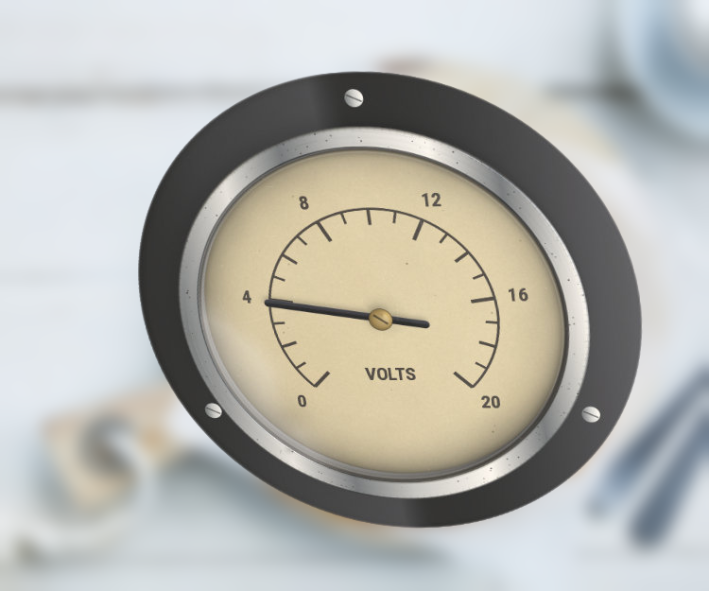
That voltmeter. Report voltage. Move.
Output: 4 V
